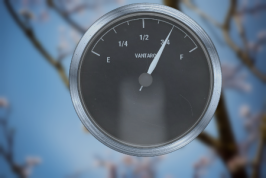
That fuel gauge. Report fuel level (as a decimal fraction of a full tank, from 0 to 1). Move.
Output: 0.75
